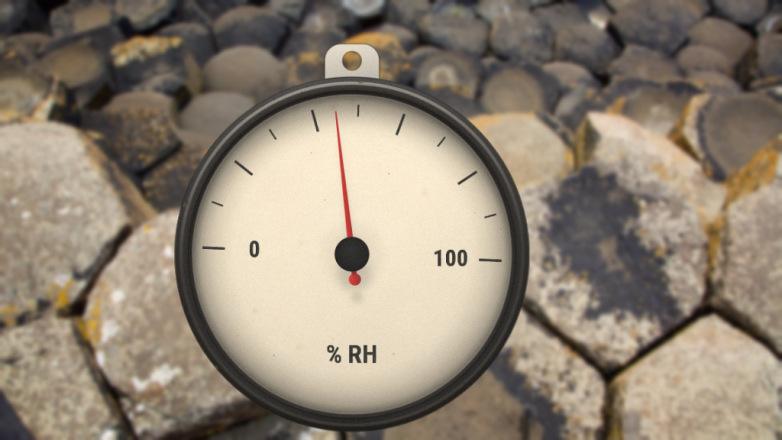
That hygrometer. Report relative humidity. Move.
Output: 45 %
